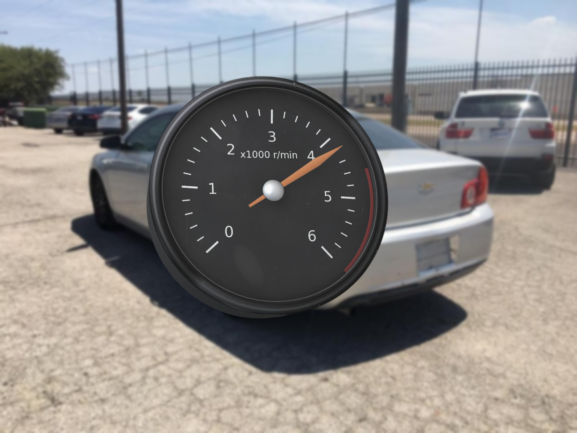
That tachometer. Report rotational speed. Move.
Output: 4200 rpm
